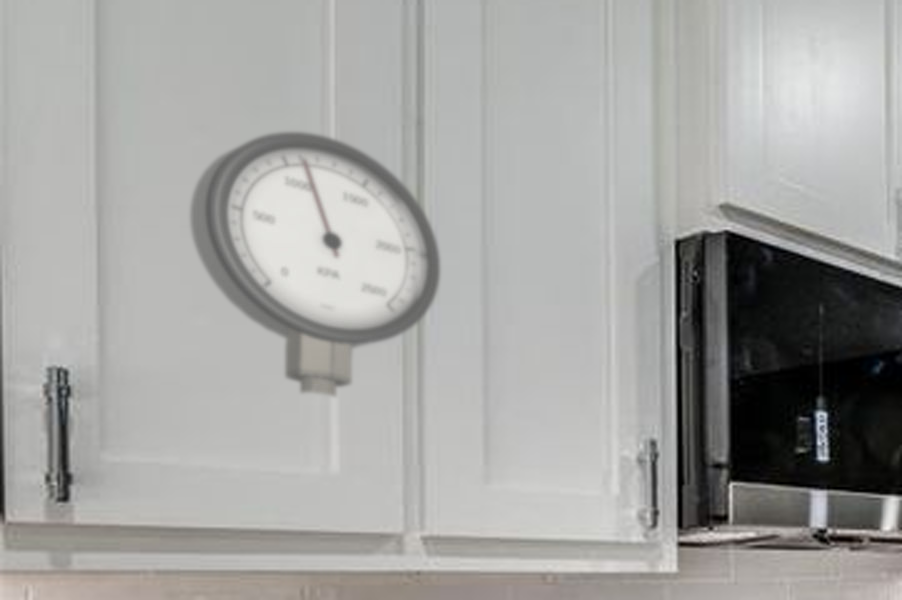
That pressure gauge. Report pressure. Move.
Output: 1100 kPa
